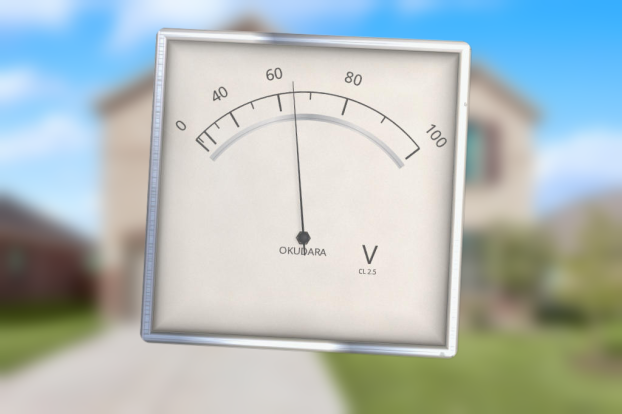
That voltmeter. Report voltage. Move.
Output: 65 V
